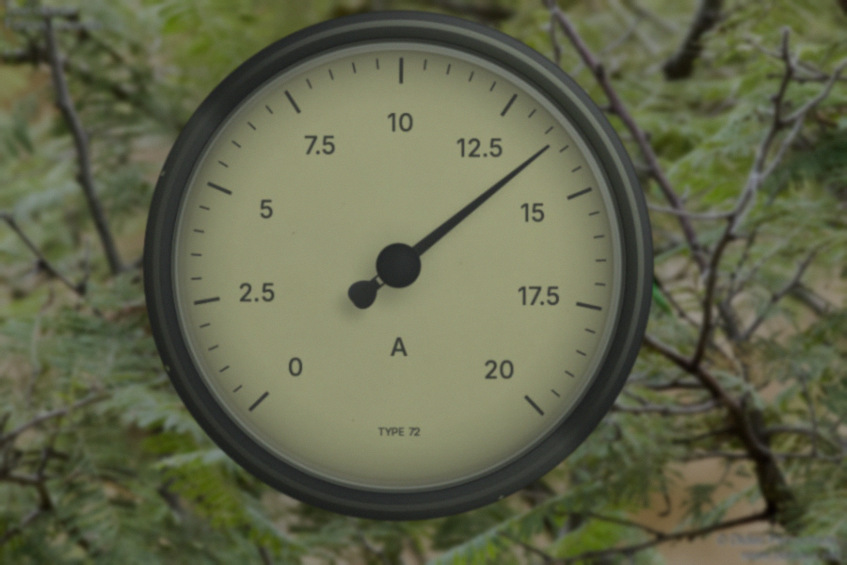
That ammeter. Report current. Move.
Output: 13.75 A
